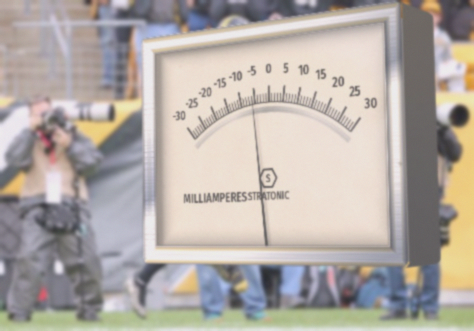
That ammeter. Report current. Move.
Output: -5 mA
